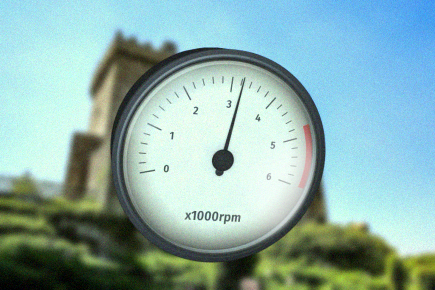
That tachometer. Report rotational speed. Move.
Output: 3200 rpm
